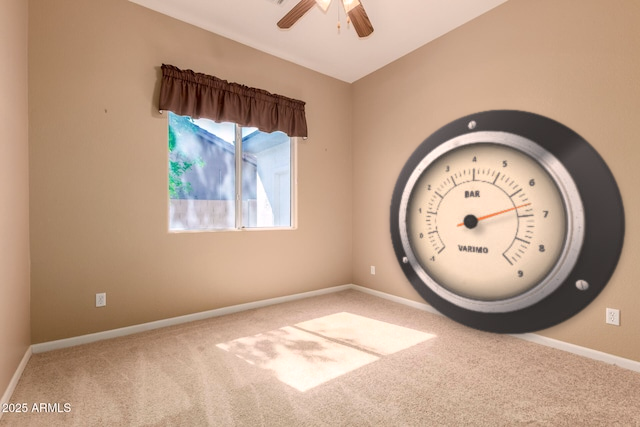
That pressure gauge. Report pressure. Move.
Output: 6.6 bar
